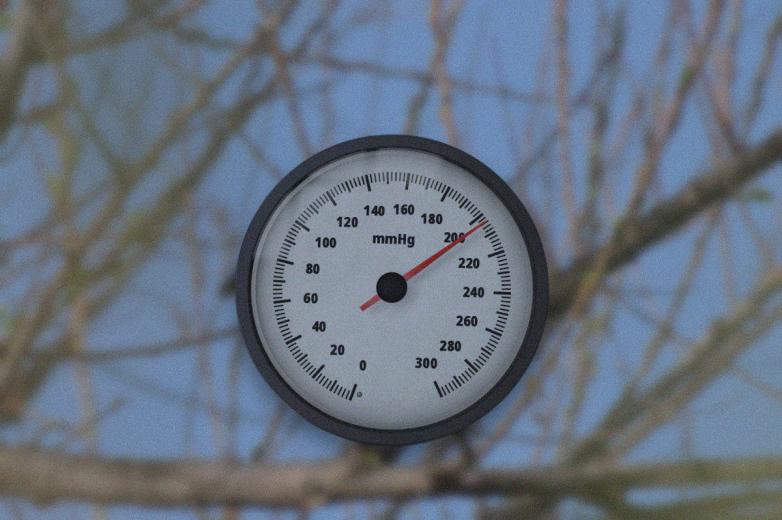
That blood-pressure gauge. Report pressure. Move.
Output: 204 mmHg
